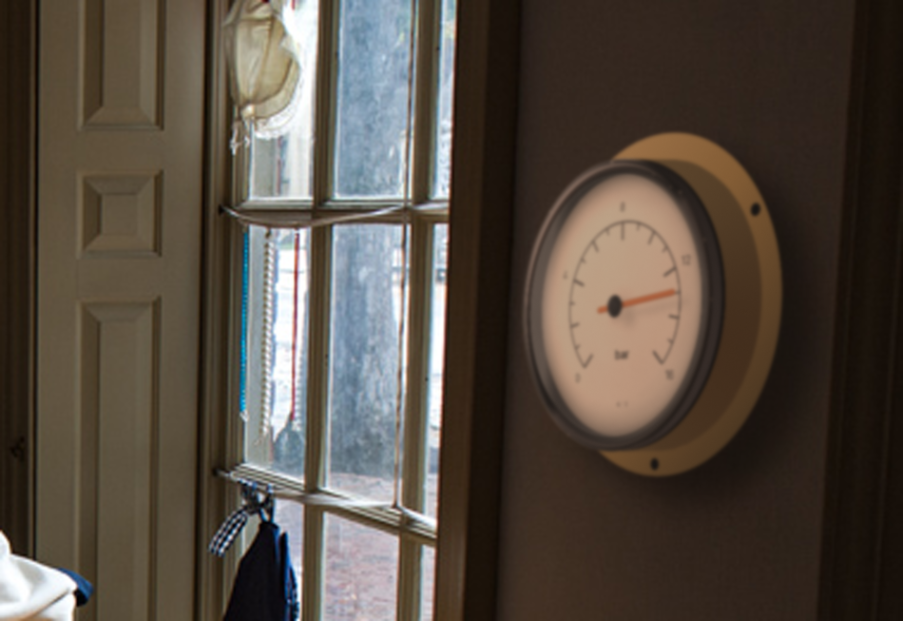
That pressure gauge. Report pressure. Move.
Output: 13 bar
